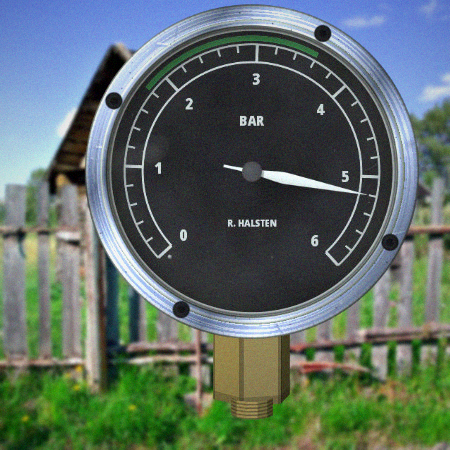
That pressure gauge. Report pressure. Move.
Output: 5.2 bar
